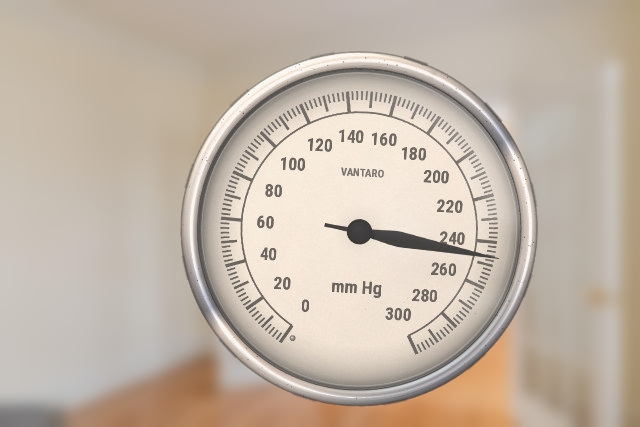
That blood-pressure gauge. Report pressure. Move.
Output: 246 mmHg
